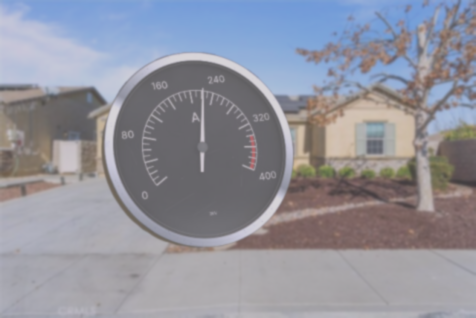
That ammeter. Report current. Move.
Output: 220 A
